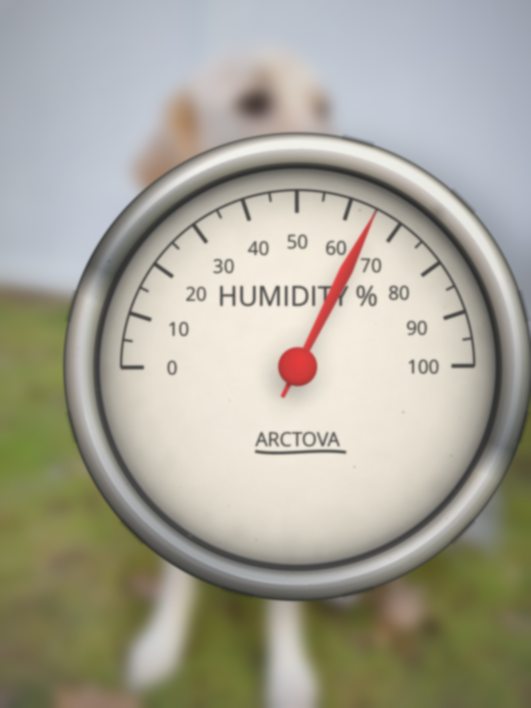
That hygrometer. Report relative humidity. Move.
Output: 65 %
